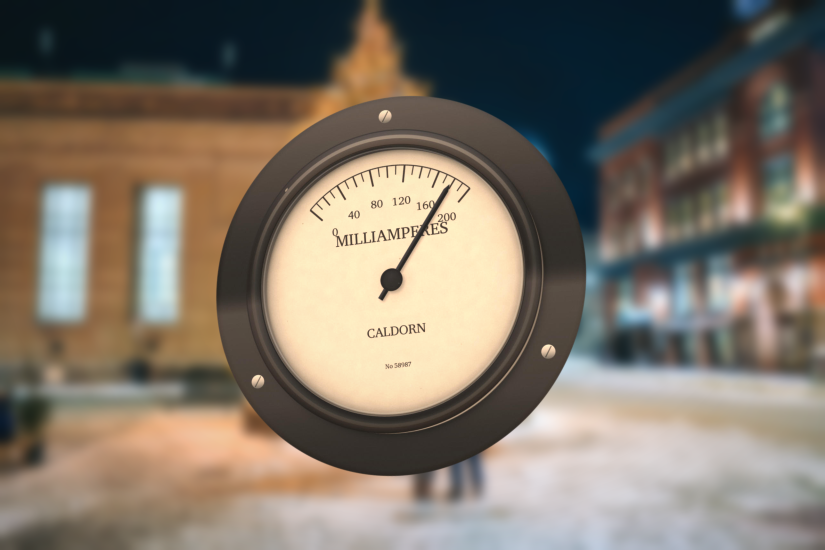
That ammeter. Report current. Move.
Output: 180 mA
